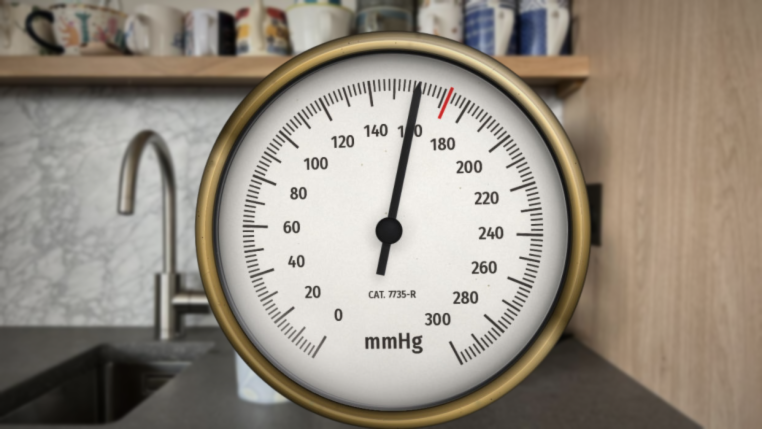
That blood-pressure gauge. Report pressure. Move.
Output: 160 mmHg
